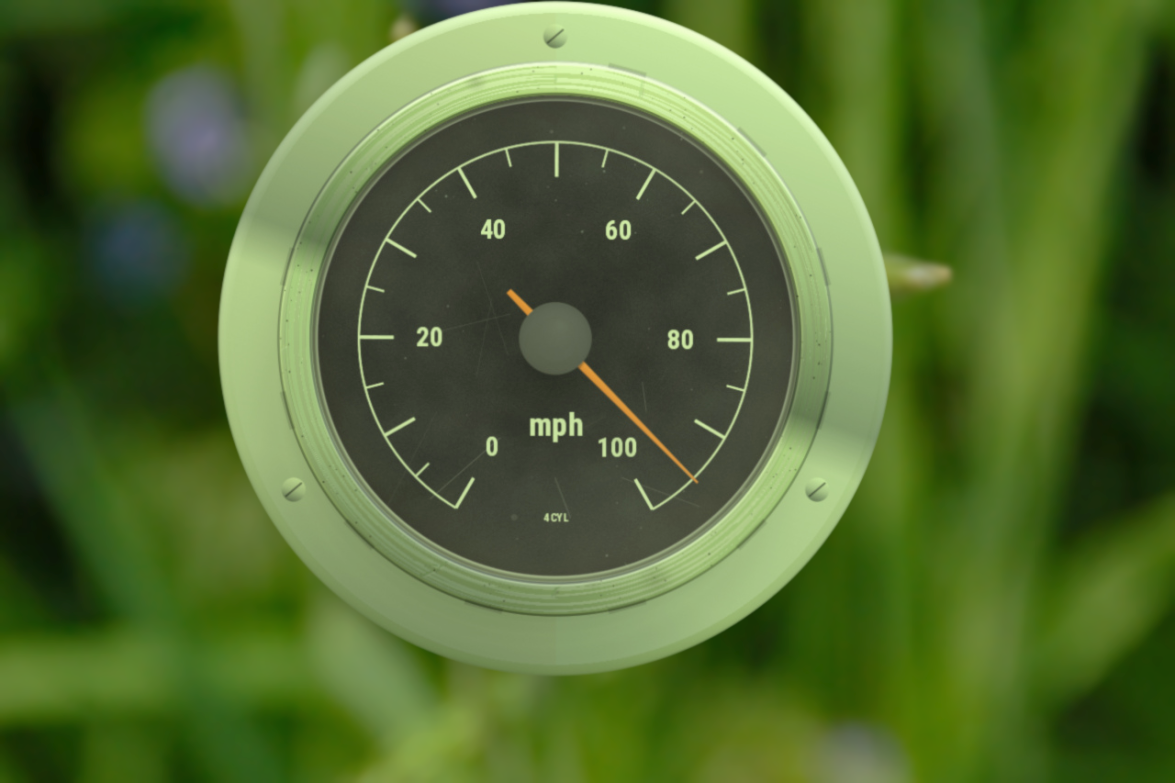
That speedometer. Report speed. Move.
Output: 95 mph
